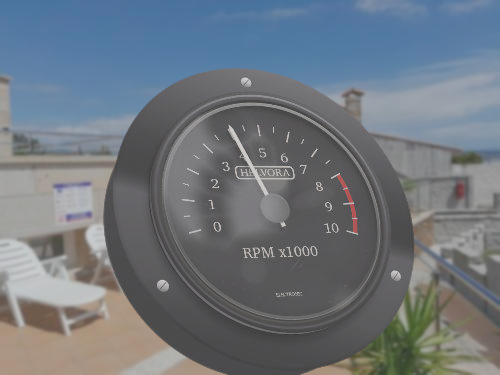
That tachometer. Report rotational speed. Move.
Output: 4000 rpm
